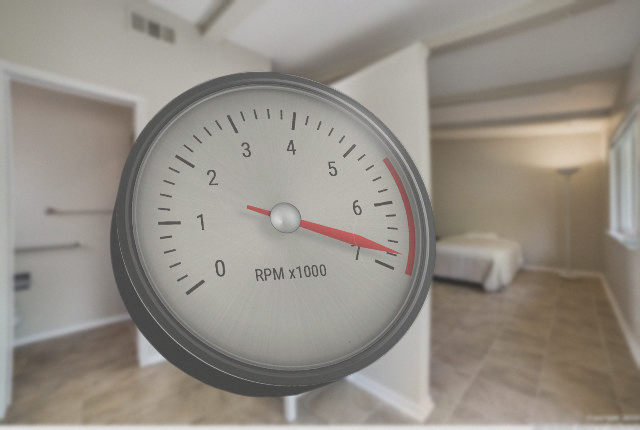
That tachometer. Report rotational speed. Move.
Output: 6800 rpm
